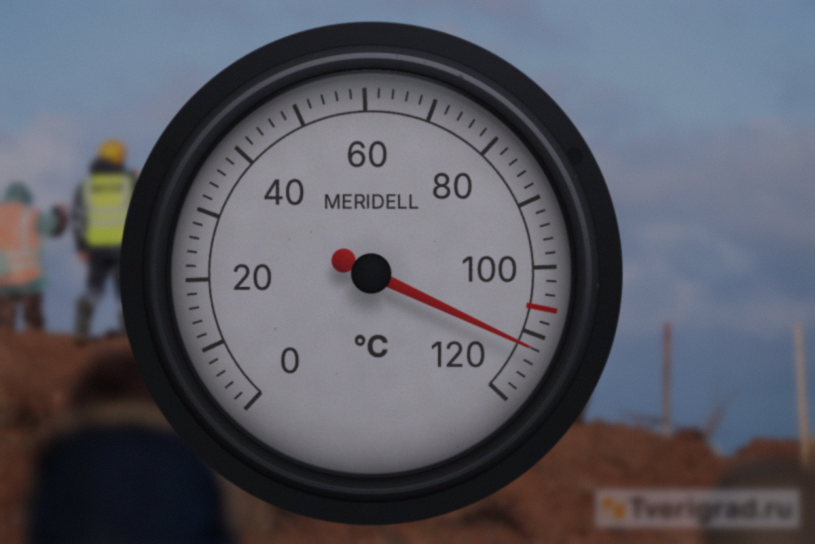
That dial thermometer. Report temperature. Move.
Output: 112 °C
